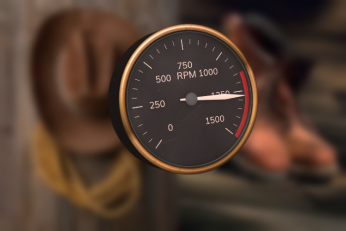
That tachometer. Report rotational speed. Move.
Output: 1275 rpm
